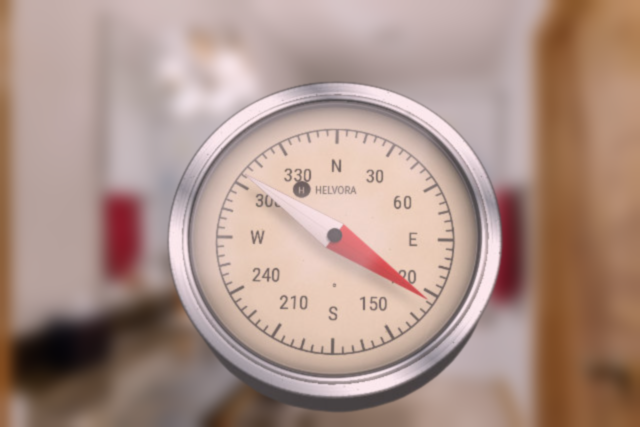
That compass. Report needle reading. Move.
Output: 125 °
